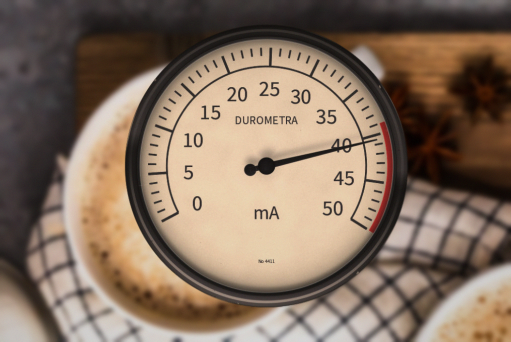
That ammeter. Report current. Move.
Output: 40.5 mA
